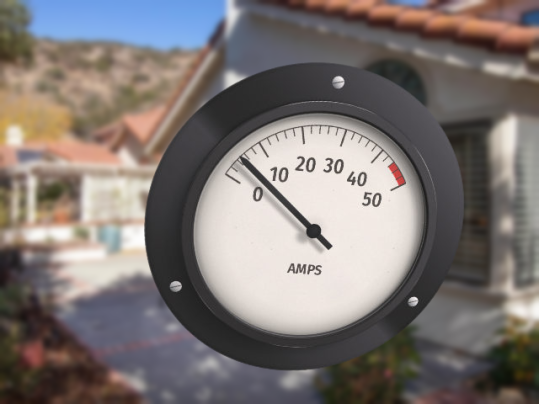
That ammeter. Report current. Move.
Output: 5 A
